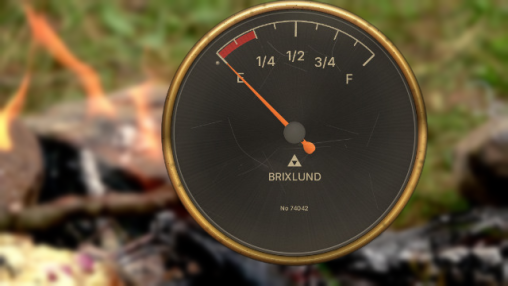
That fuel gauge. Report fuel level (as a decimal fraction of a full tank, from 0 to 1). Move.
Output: 0
